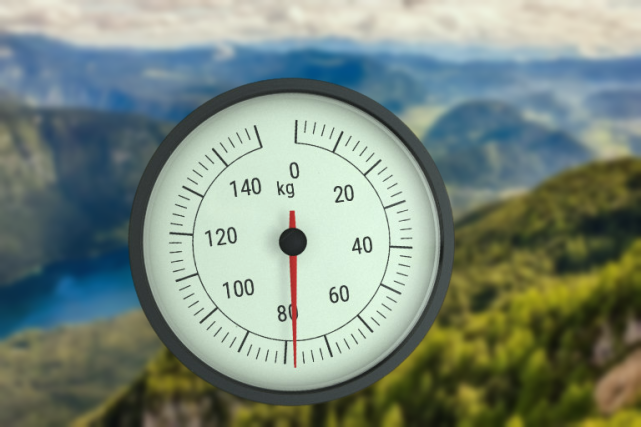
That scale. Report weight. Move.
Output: 78 kg
